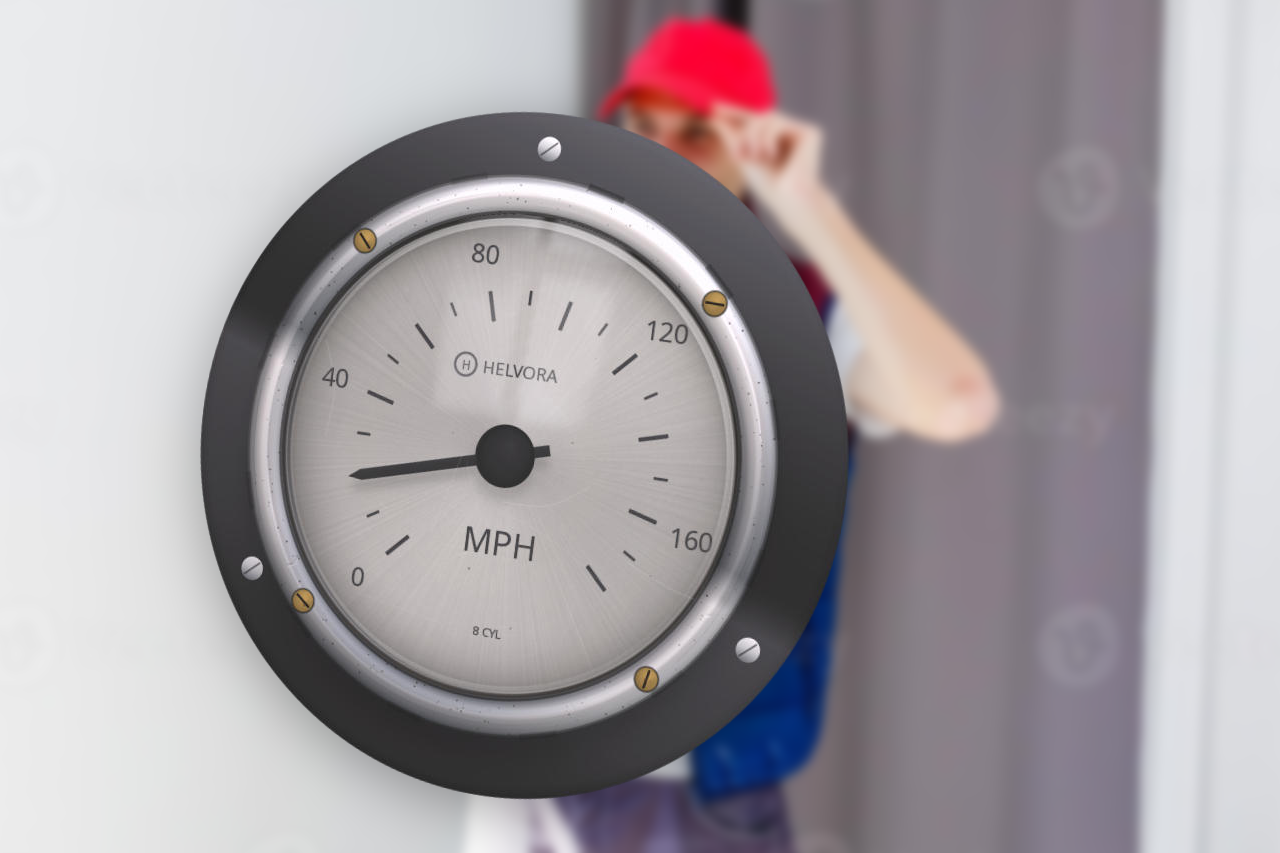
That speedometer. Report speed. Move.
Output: 20 mph
